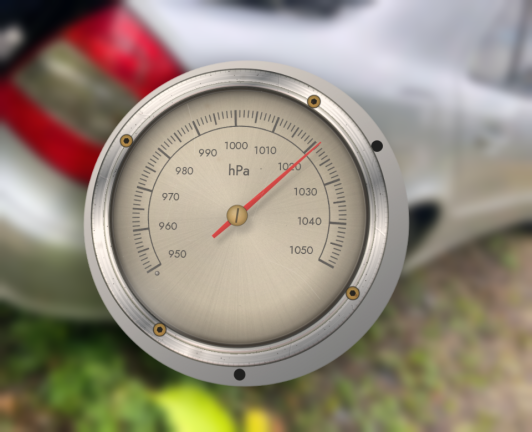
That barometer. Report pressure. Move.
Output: 1021 hPa
